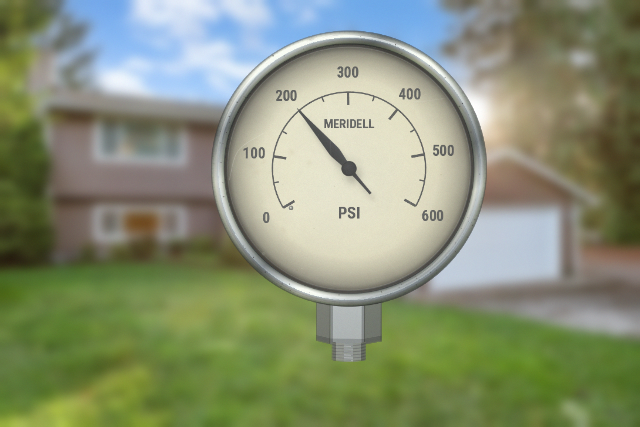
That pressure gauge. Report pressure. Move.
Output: 200 psi
